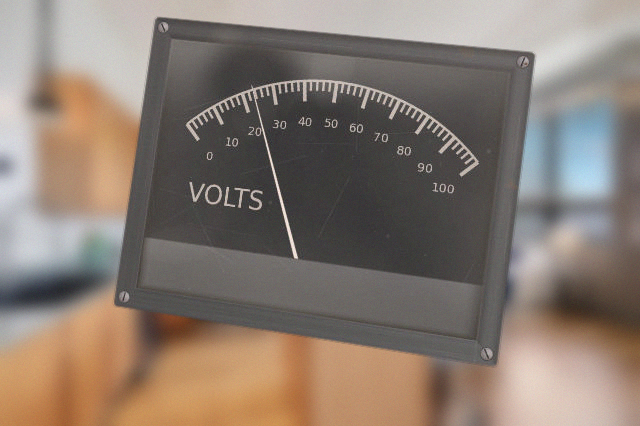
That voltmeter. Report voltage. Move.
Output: 24 V
